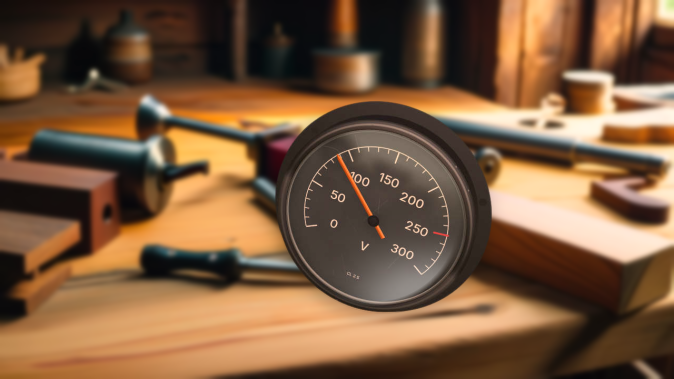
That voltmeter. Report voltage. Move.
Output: 90 V
